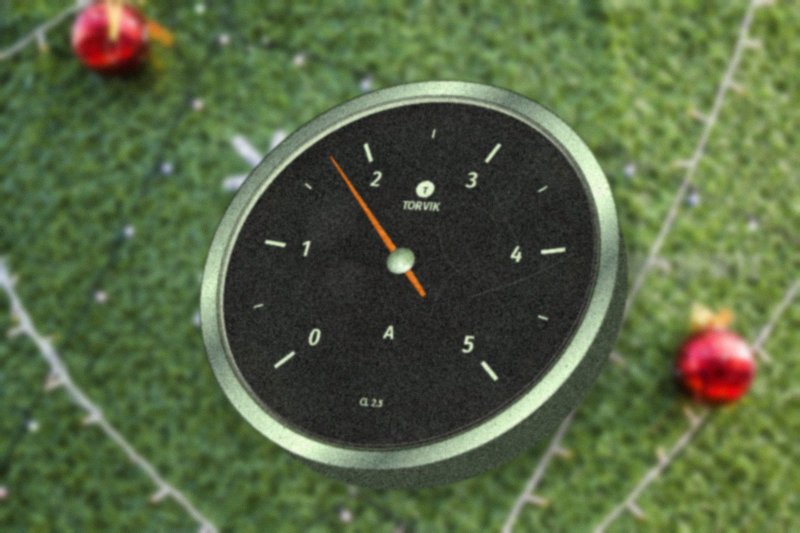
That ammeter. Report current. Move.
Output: 1.75 A
